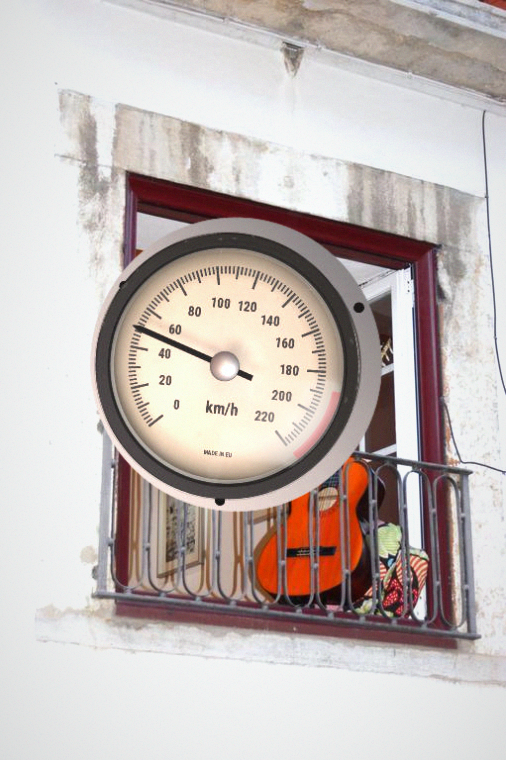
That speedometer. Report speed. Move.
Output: 50 km/h
